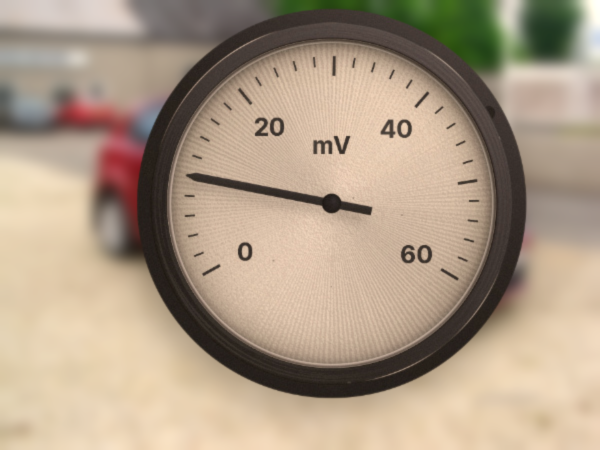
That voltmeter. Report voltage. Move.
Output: 10 mV
